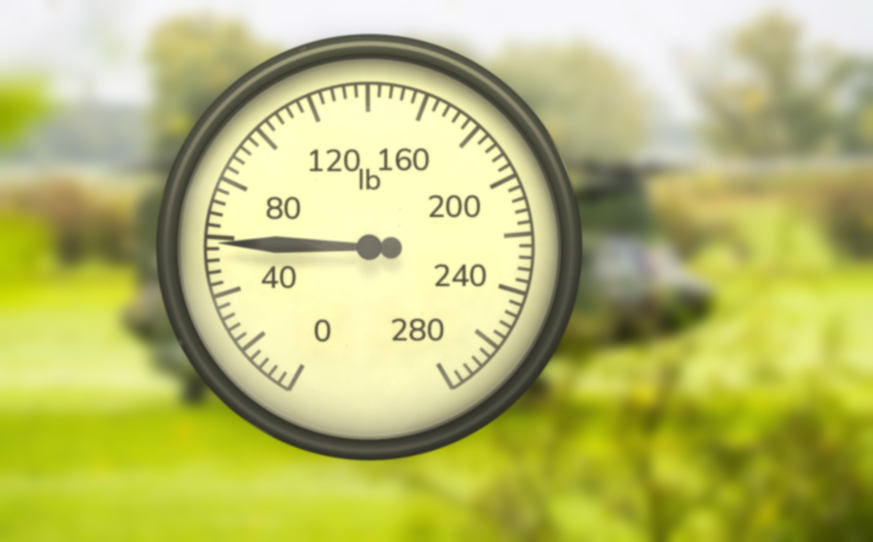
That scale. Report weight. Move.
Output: 58 lb
